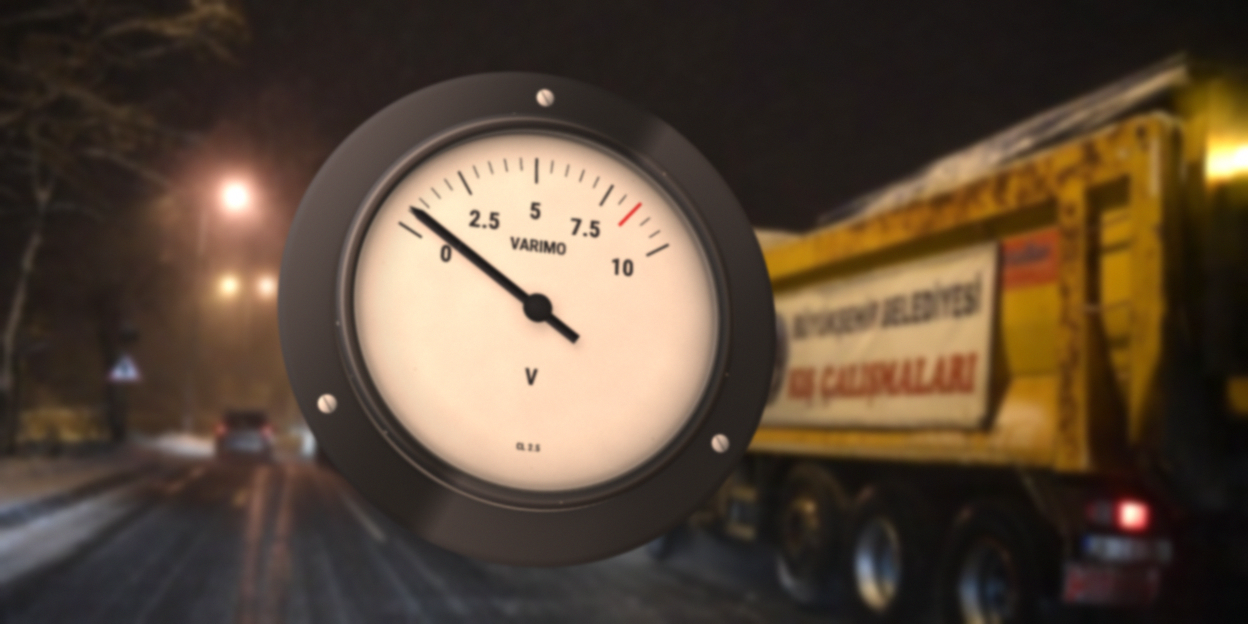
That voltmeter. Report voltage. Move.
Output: 0.5 V
